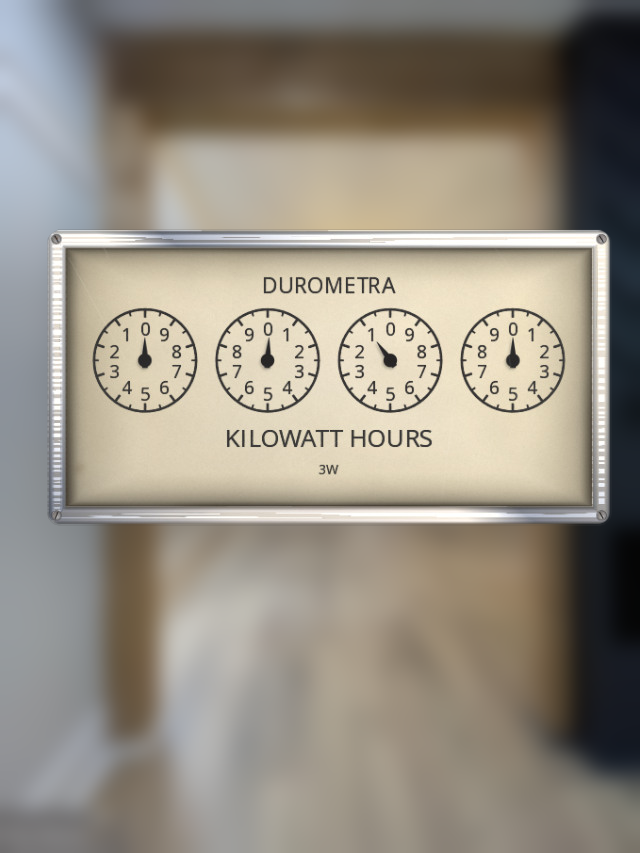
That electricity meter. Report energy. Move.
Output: 10 kWh
